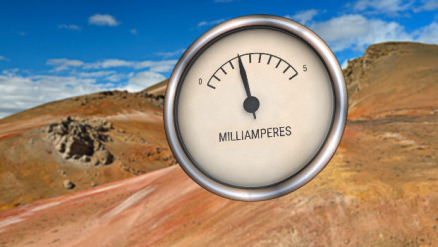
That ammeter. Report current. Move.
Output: 2 mA
